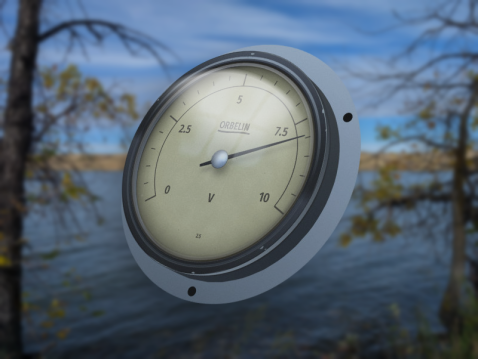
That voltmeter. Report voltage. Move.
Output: 8 V
